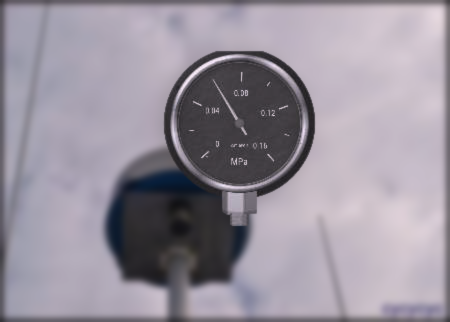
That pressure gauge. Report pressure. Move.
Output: 0.06 MPa
